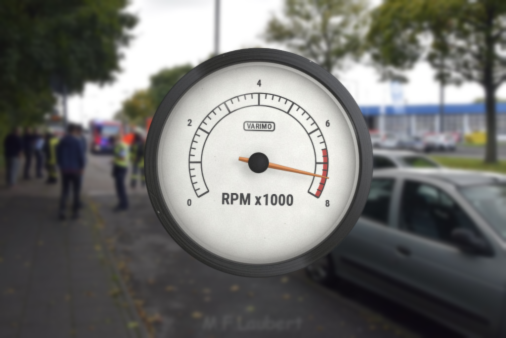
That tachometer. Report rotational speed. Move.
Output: 7400 rpm
